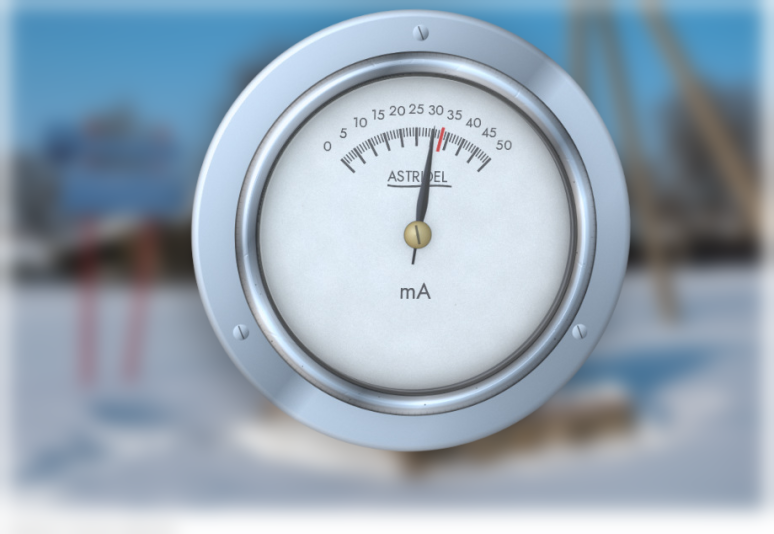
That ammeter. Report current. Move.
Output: 30 mA
